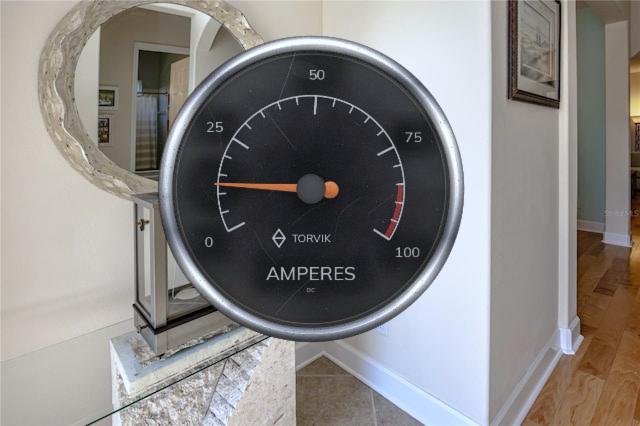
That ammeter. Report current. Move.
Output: 12.5 A
